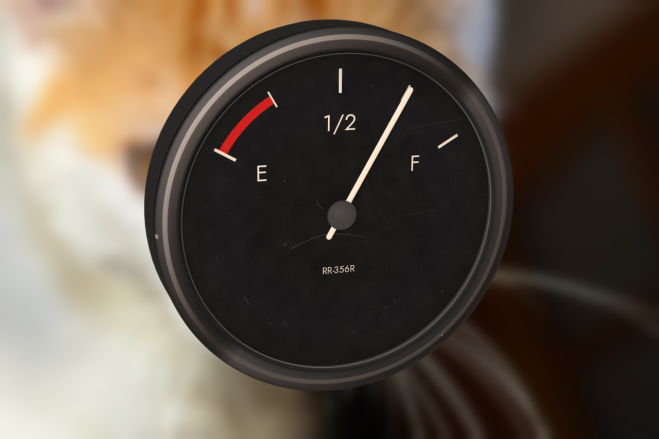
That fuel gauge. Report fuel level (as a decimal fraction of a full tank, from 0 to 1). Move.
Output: 0.75
